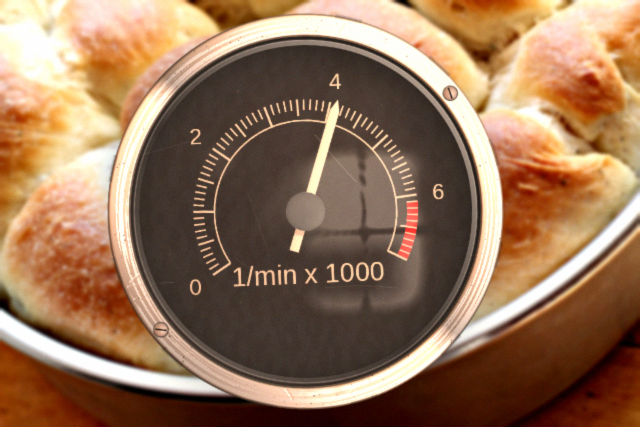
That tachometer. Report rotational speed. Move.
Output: 4100 rpm
